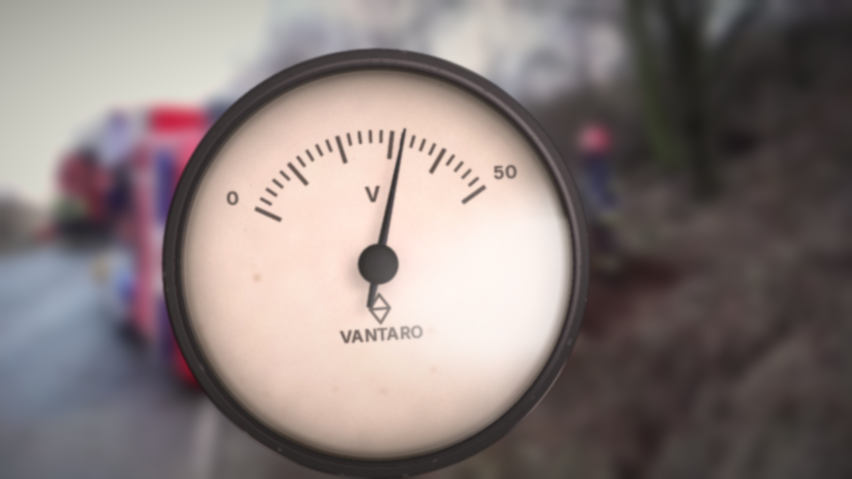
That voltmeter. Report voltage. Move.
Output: 32 V
